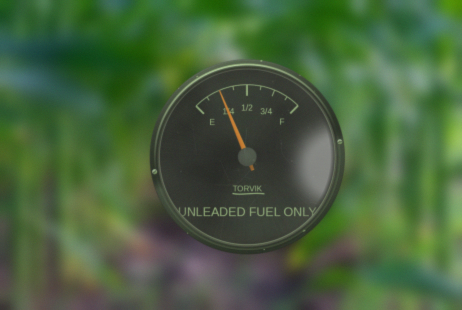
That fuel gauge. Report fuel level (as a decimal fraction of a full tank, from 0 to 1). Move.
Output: 0.25
